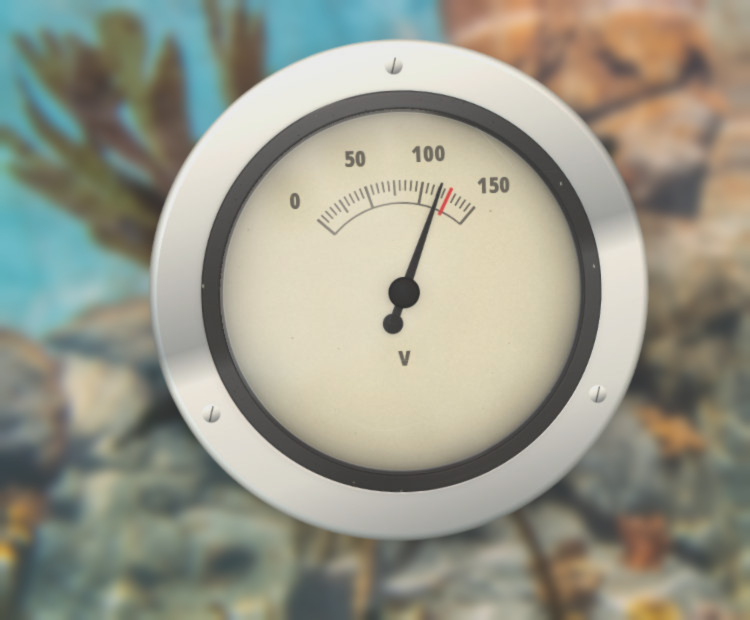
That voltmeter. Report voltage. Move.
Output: 115 V
